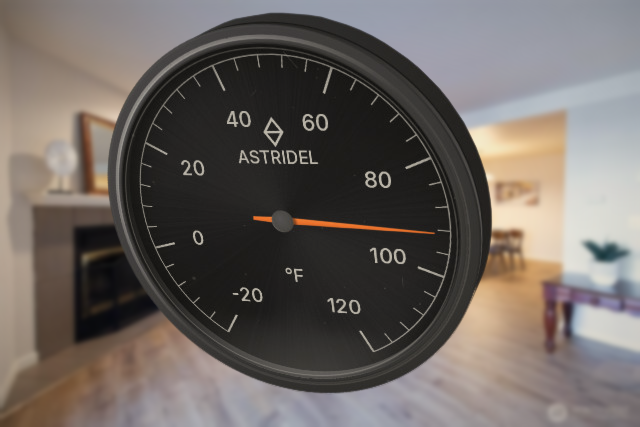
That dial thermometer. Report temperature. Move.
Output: 92 °F
